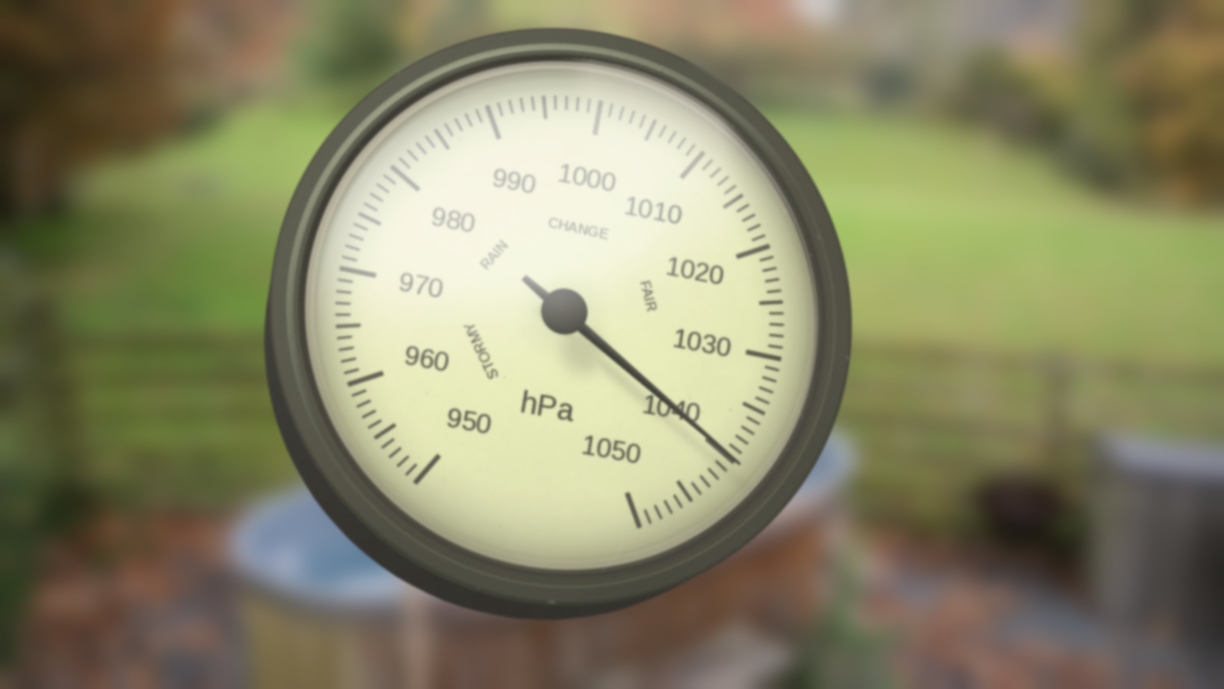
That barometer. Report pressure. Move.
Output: 1040 hPa
